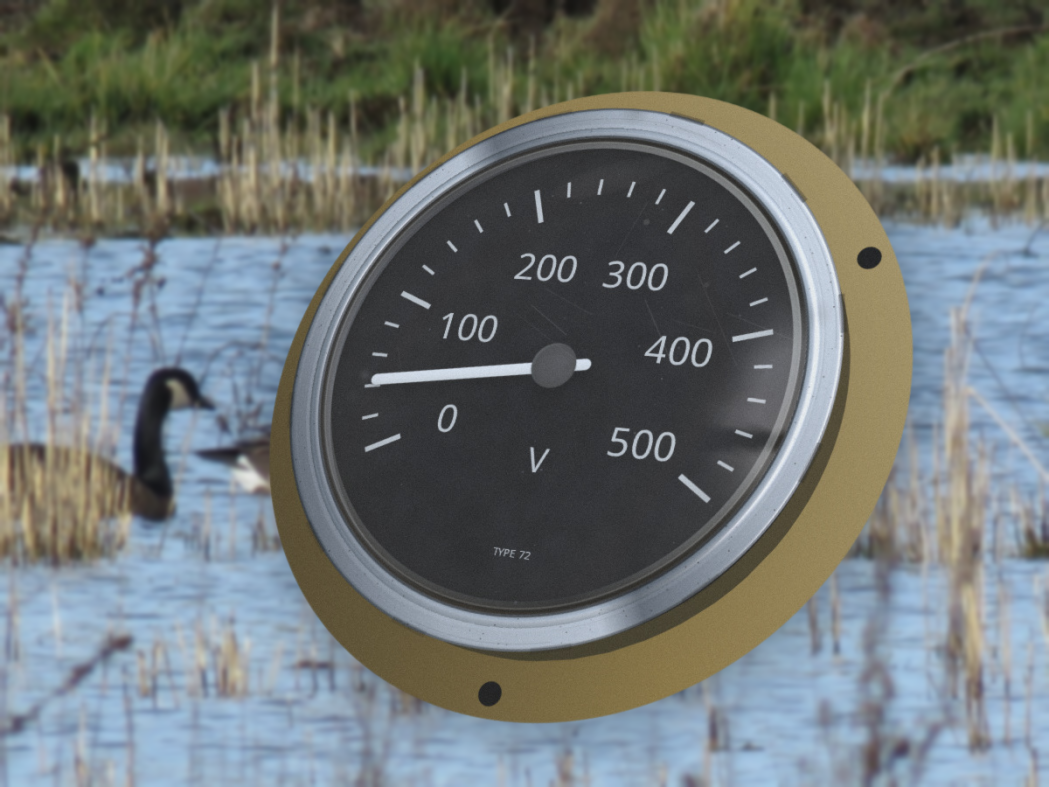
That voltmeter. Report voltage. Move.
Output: 40 V
